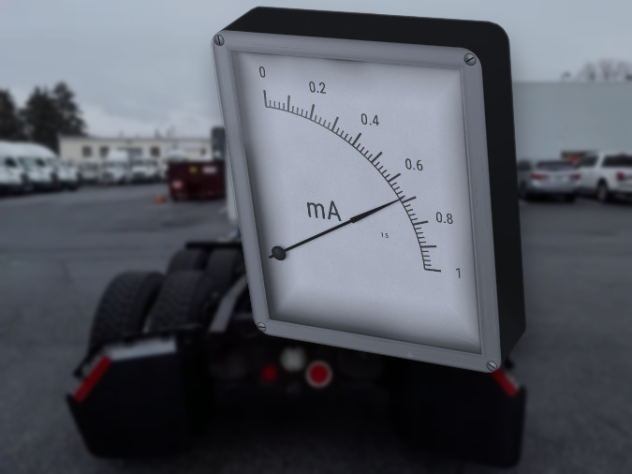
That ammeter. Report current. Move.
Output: 0.68 mA
